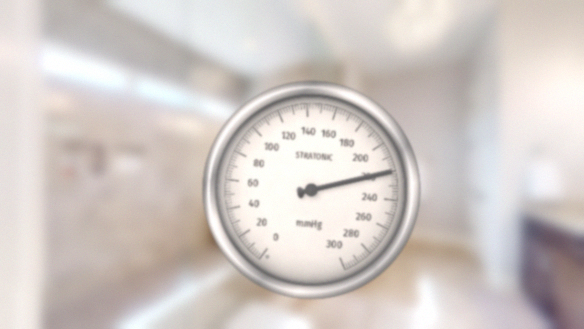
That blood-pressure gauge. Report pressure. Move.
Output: 220 mmHg
